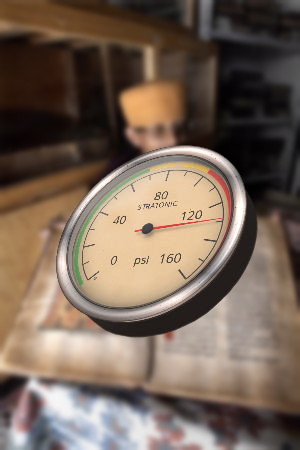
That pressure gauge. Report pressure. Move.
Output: 130 psi
